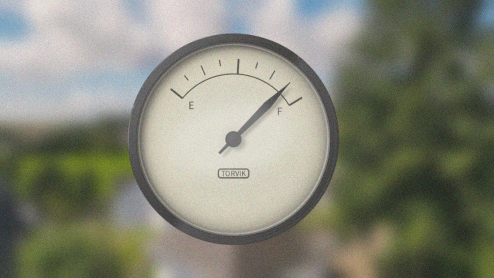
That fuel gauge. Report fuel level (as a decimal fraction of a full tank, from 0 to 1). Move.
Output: 0.875
